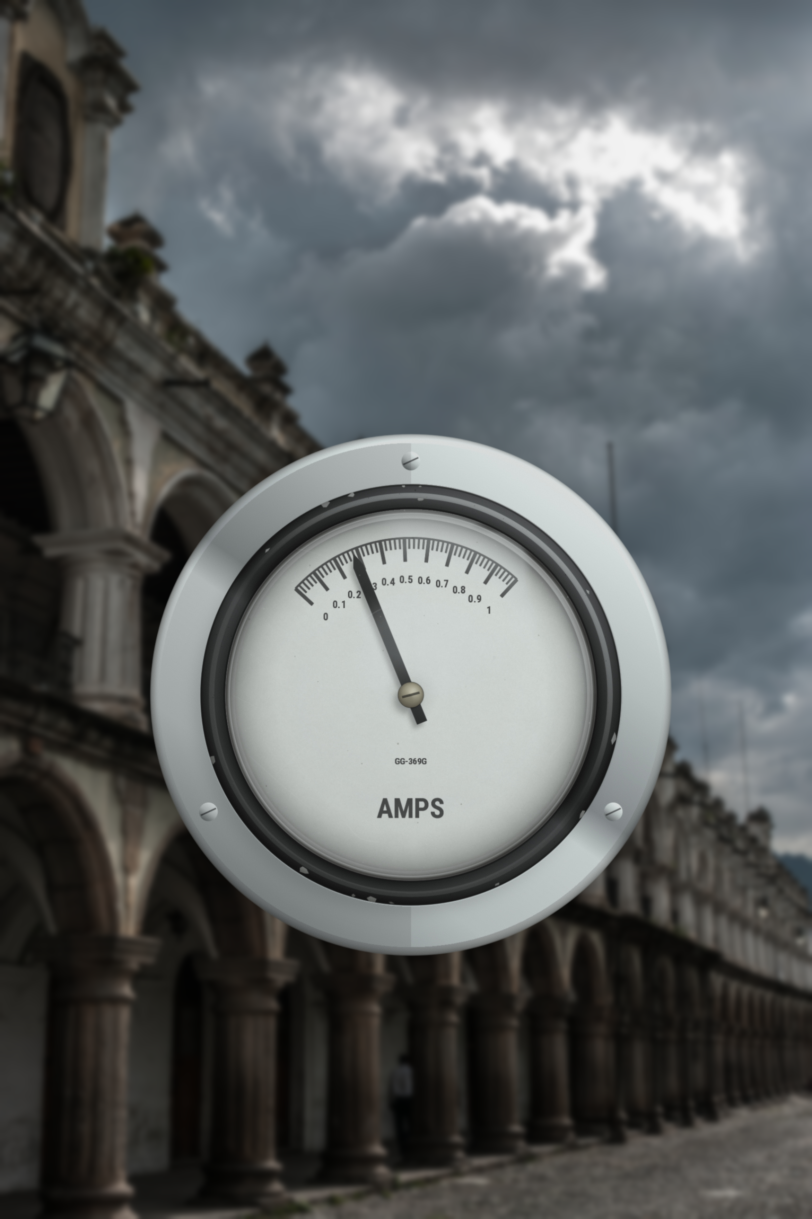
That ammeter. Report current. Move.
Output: 0.28 A
